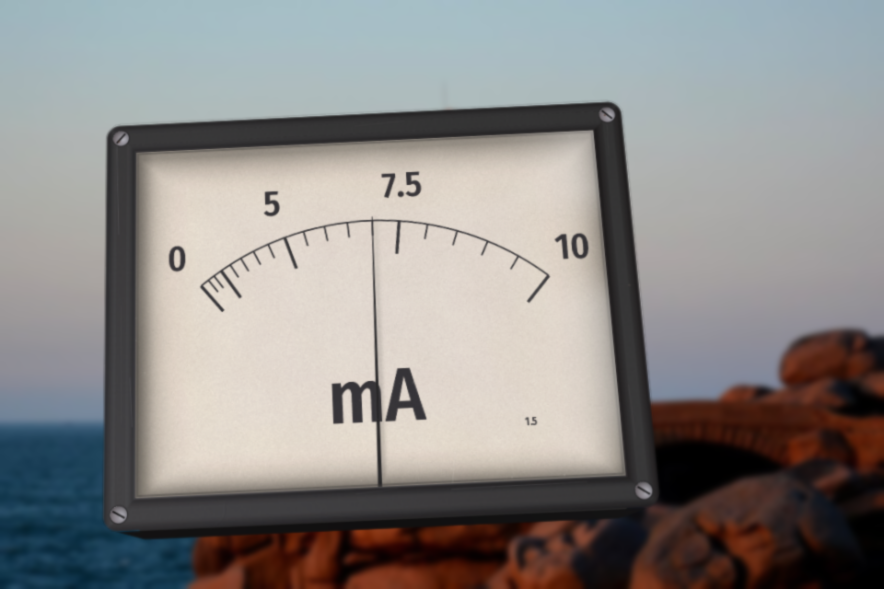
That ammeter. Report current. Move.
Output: 7 mA
